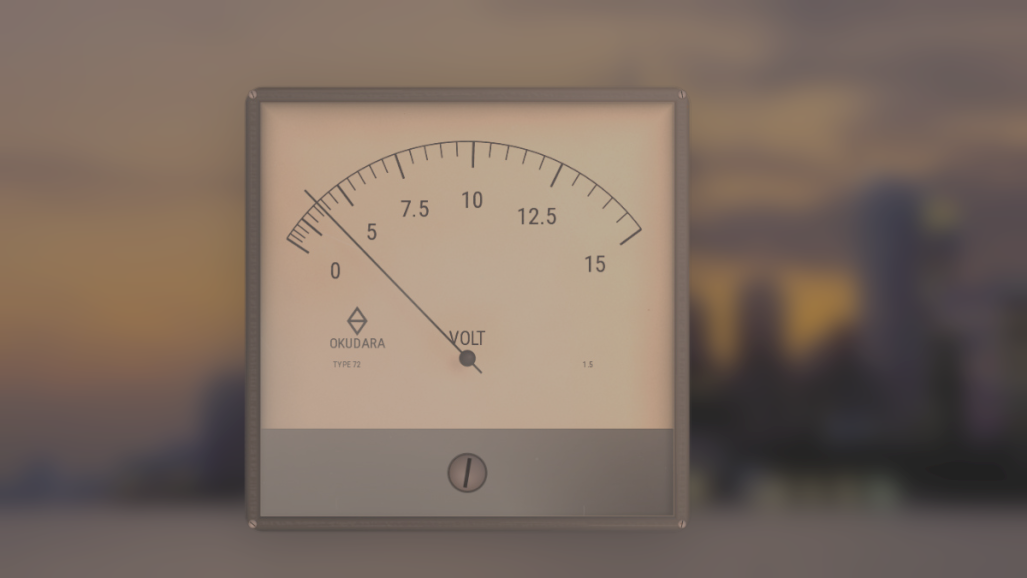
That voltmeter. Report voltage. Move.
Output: 3.75 V
